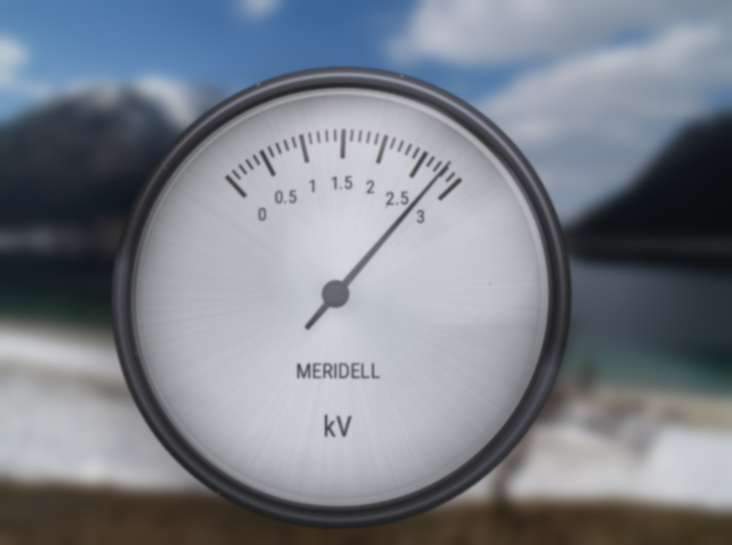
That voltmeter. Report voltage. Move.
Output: 2.8 kV
